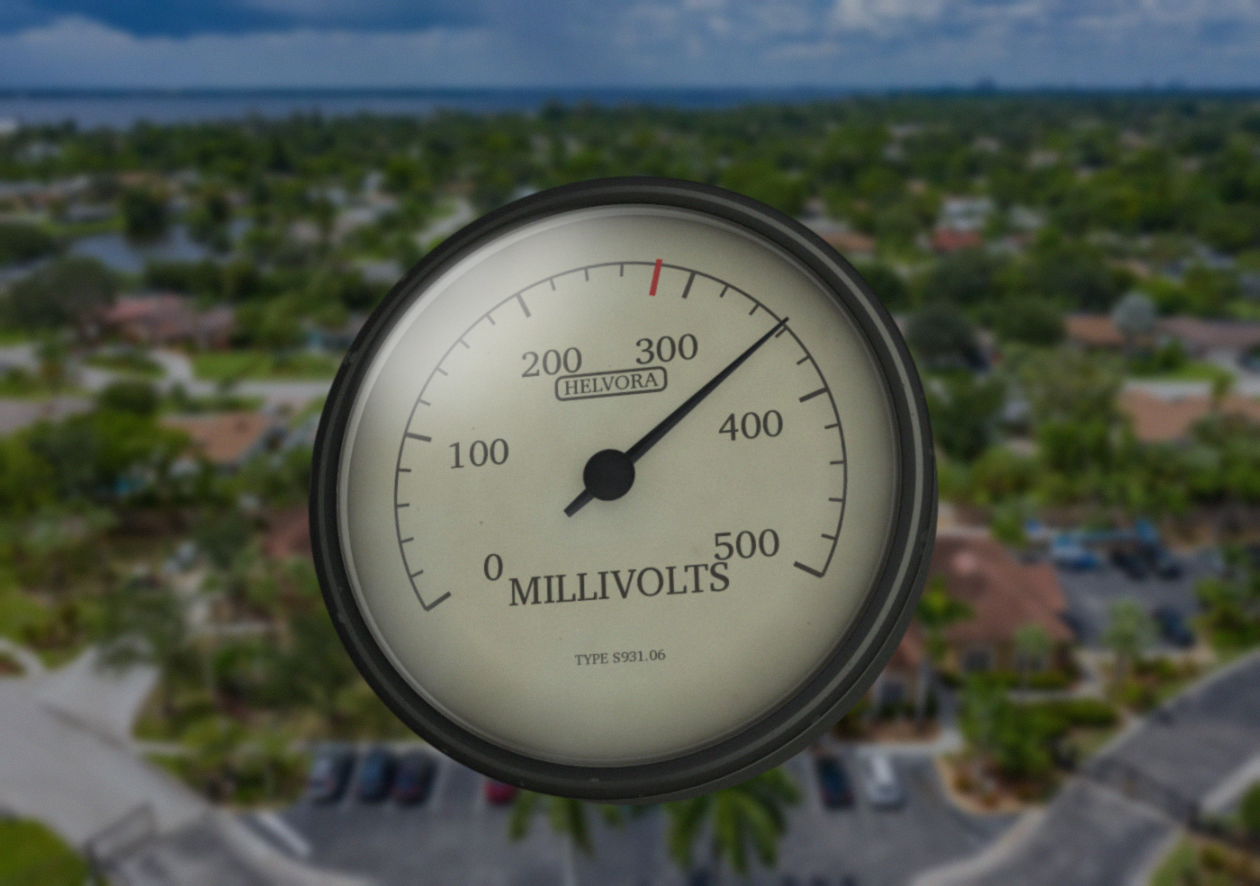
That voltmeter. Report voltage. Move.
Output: 360 mV
